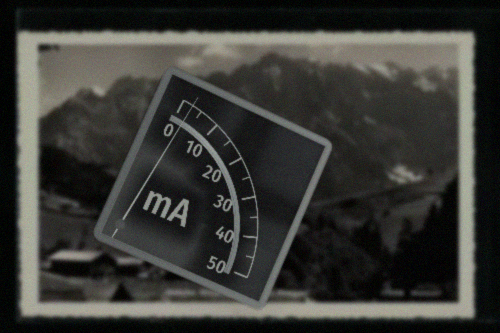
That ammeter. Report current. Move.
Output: 2.5 mA
